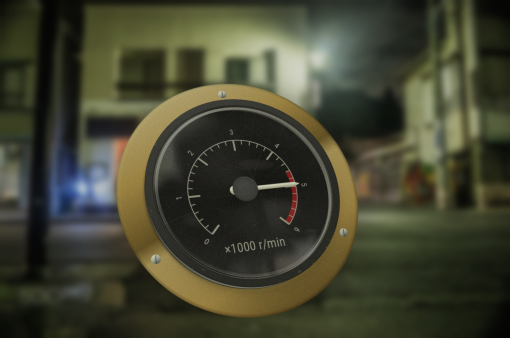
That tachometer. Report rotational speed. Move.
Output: 5000 rpm
